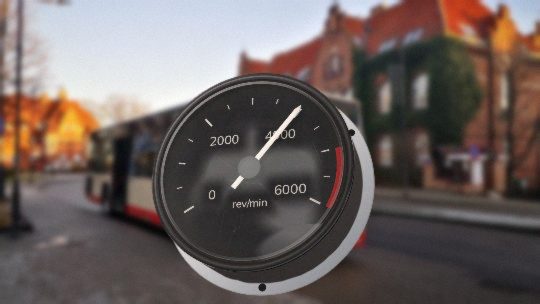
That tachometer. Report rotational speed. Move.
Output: 4000 rpm
